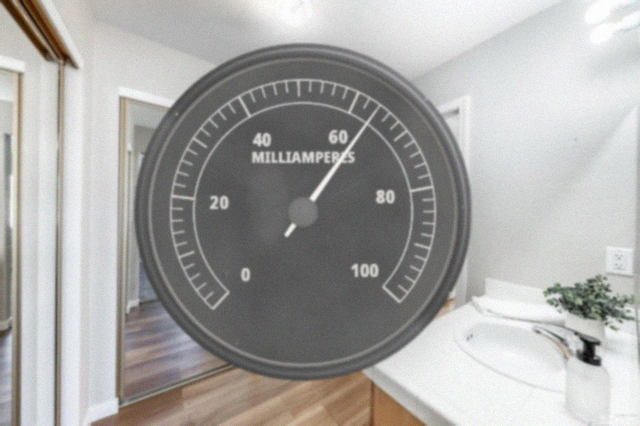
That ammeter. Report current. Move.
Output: 64 mA
